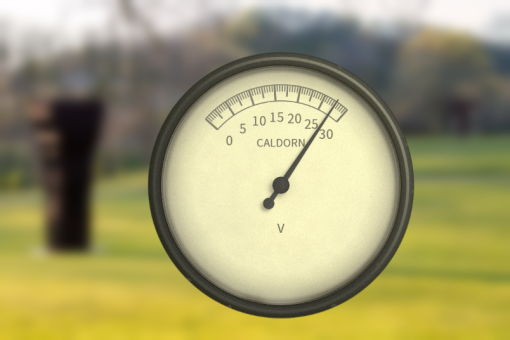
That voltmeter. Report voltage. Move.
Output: 27.5 V
